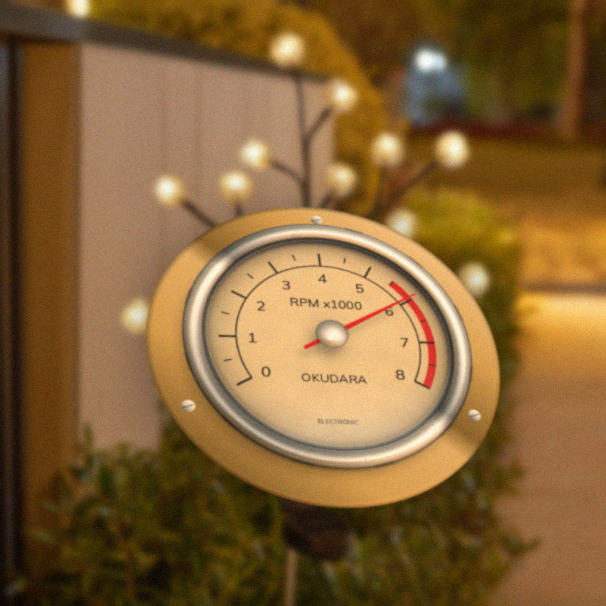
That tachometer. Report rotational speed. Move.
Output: 6000 rpm
